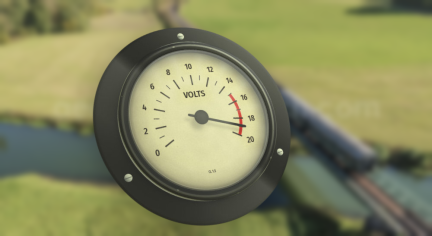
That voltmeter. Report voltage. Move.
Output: 19 V
